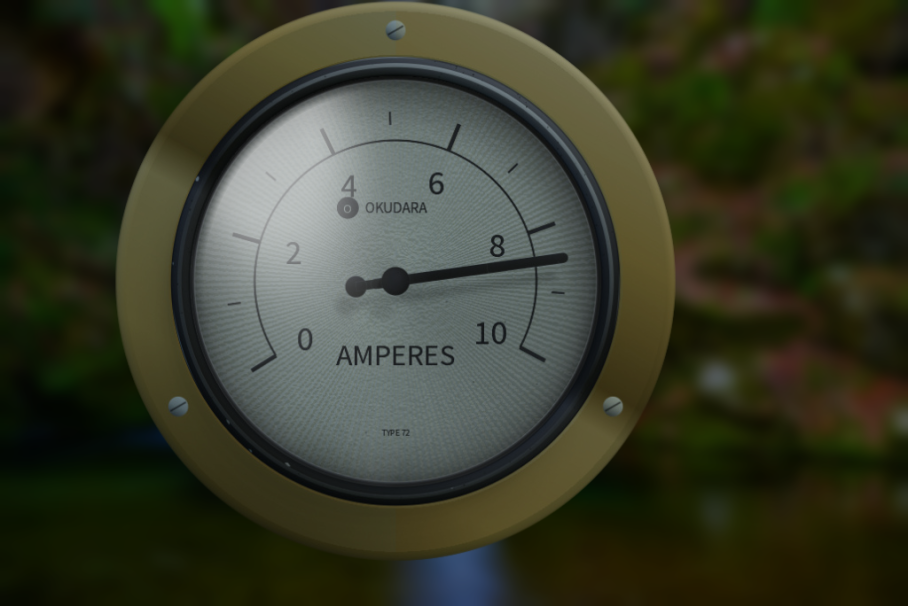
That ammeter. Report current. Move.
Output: 8.5 A
